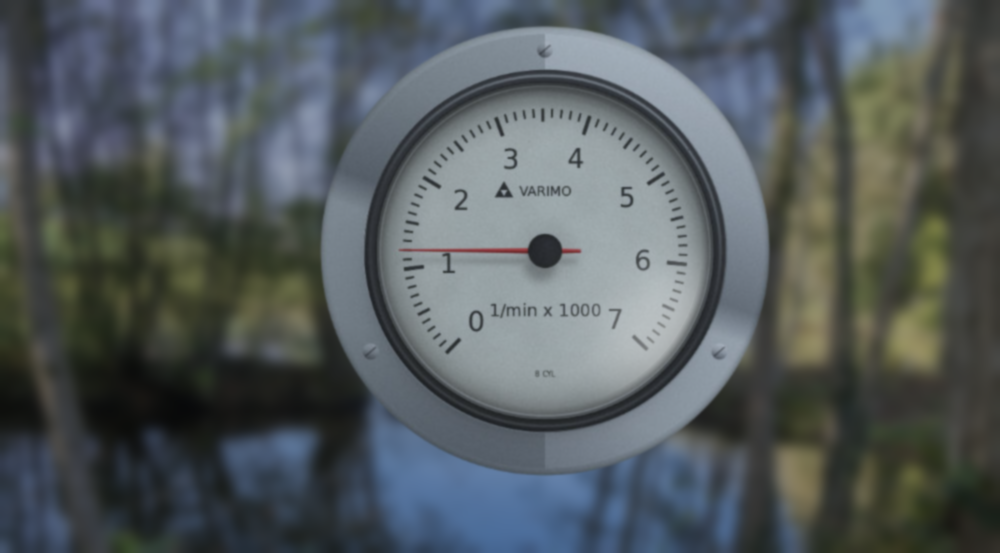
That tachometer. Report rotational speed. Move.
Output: 1200 rpm
